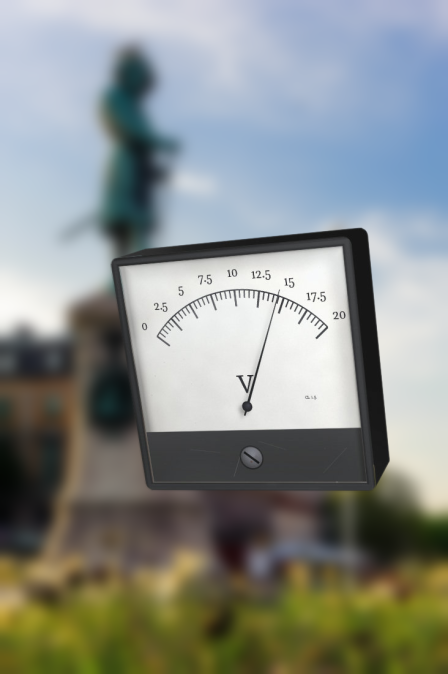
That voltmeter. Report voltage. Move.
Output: 14.5 V
